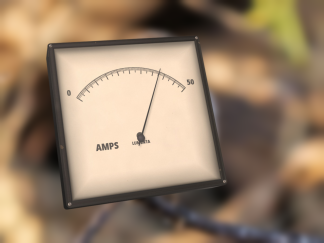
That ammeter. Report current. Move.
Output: 37.5 A
